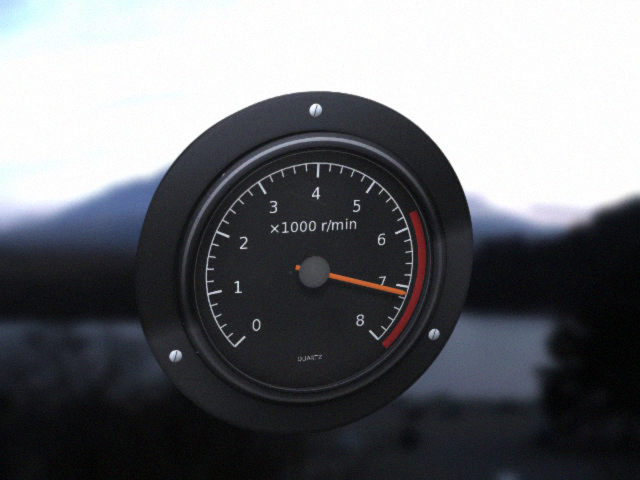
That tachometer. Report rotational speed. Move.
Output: 7100 rpm
